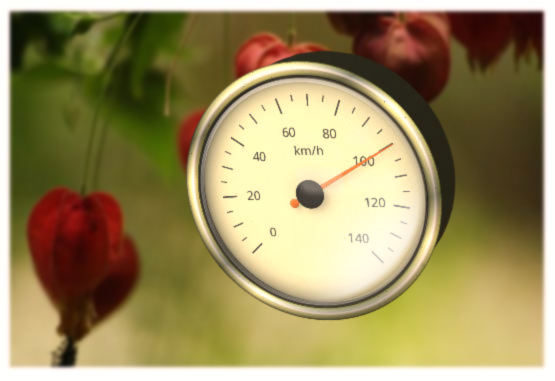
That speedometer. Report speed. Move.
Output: 100 km/h
